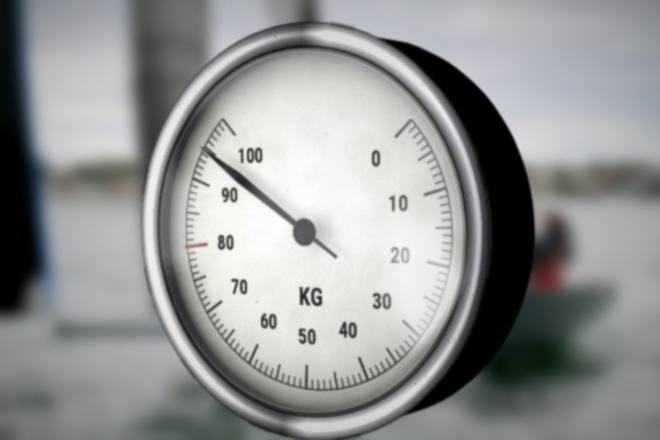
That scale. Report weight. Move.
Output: 95 kg
